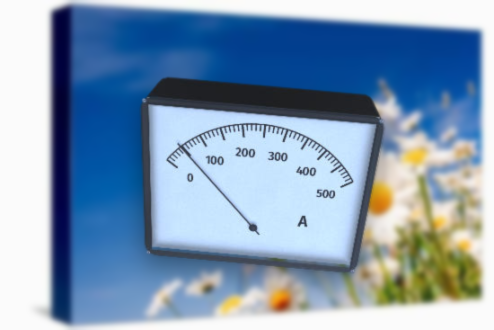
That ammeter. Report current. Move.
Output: 50 A
